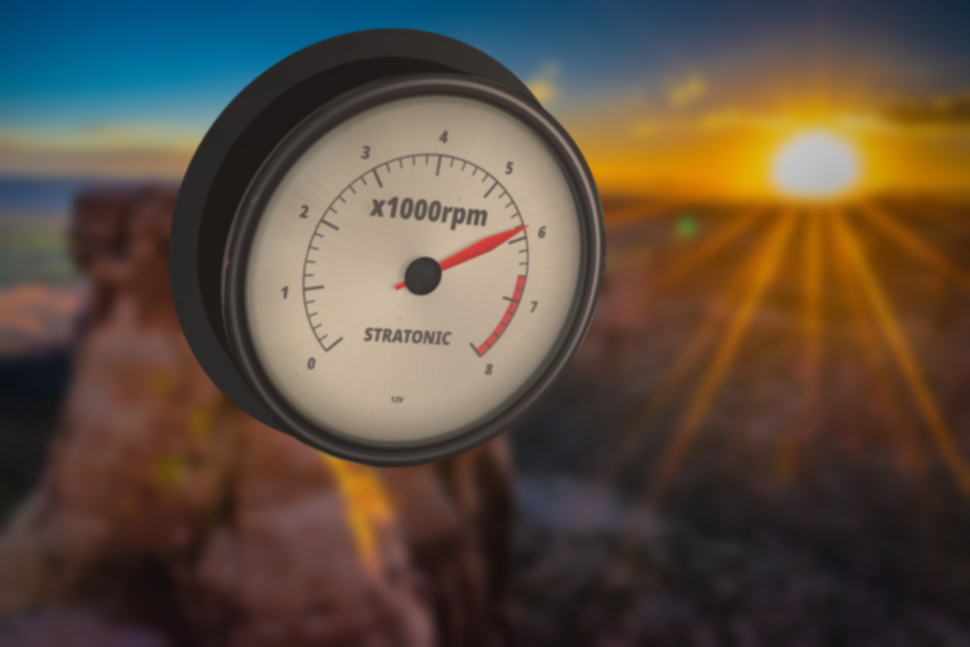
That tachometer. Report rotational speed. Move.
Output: 5800 rpm
